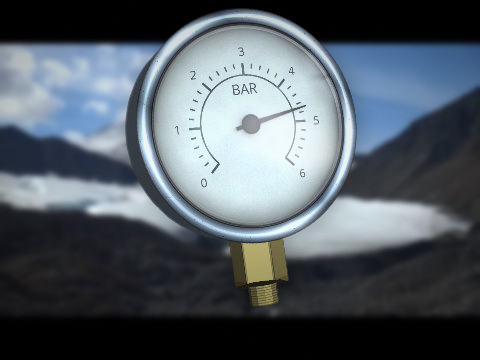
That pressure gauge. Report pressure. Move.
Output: 4.7 bar
